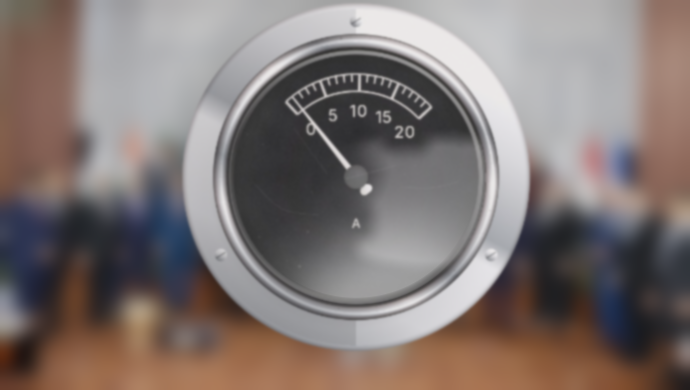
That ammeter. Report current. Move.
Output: 1 A
